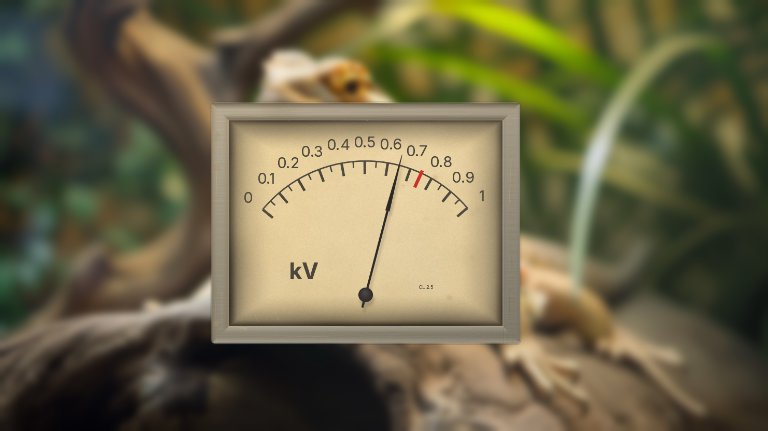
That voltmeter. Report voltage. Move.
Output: 0.65 kV
